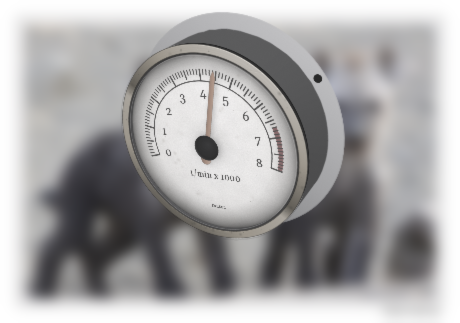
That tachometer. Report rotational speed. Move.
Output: 4500 rpm
